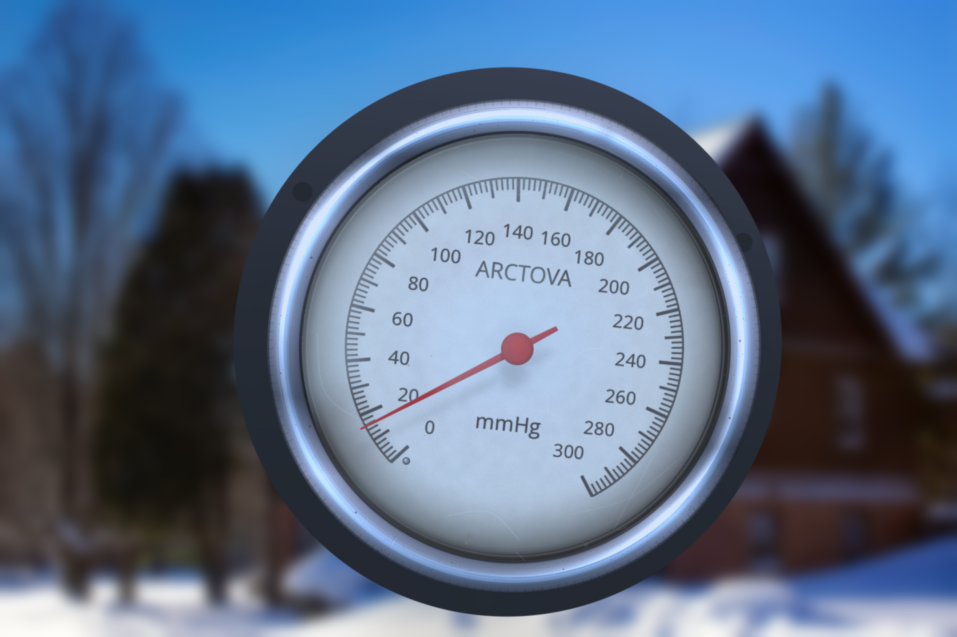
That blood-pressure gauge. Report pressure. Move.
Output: 16 mmHg
